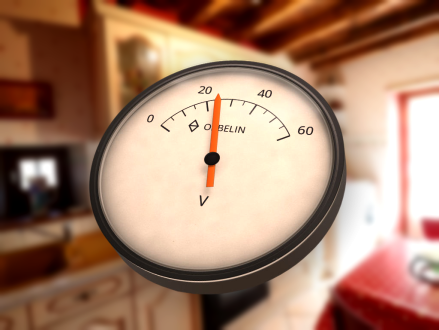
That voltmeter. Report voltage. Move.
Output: 25 V
